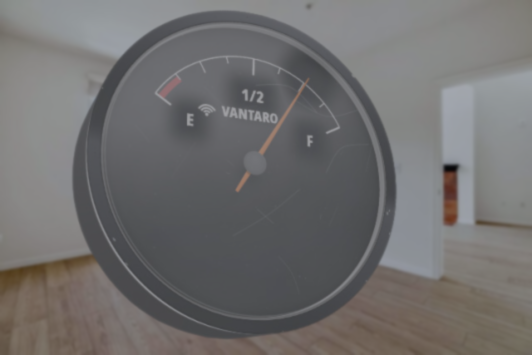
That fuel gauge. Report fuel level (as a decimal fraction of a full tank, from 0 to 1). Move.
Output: 0.75
